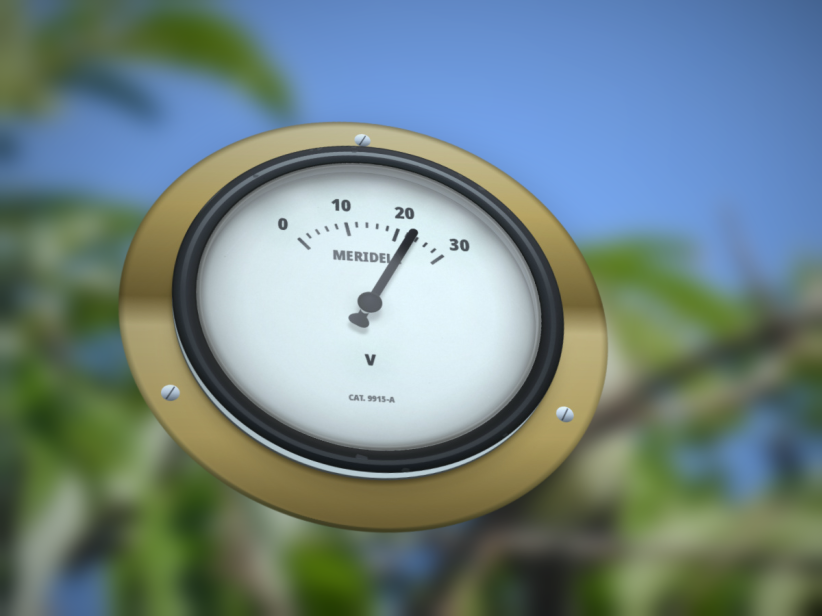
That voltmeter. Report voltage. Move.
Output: 23 V
